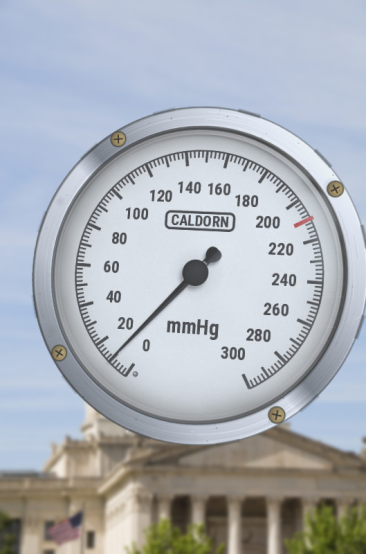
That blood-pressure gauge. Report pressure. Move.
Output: 10 mmHg
